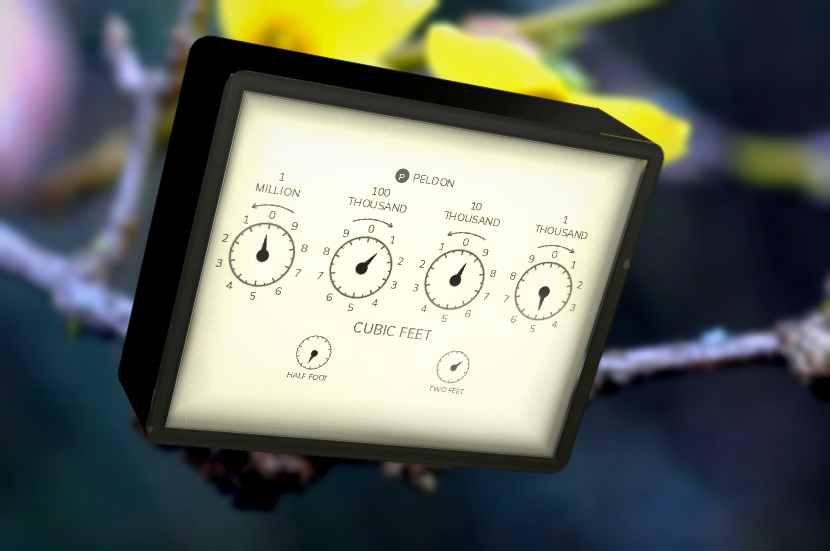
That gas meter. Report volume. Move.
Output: 9500 ft³
